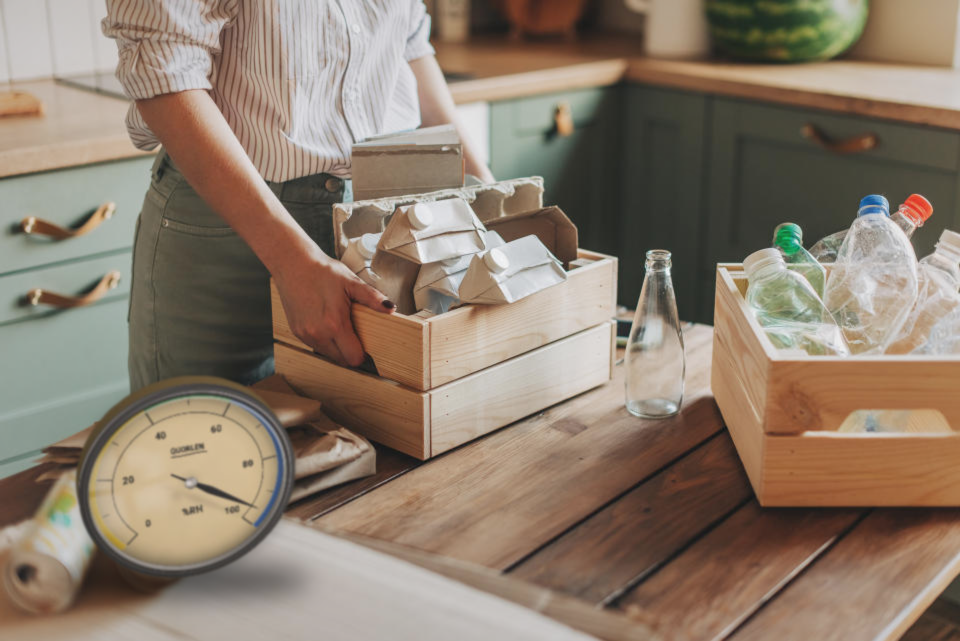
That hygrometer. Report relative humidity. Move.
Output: 95 %
